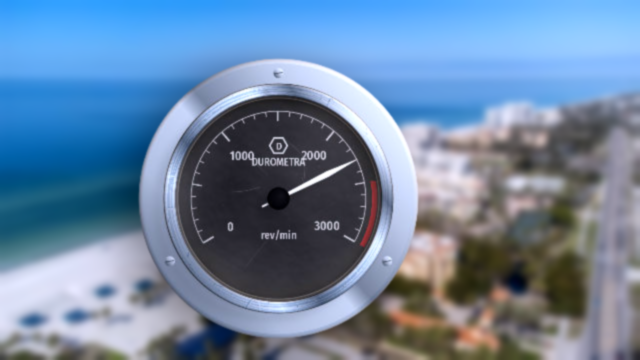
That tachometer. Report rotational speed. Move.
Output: 2300 rpm
